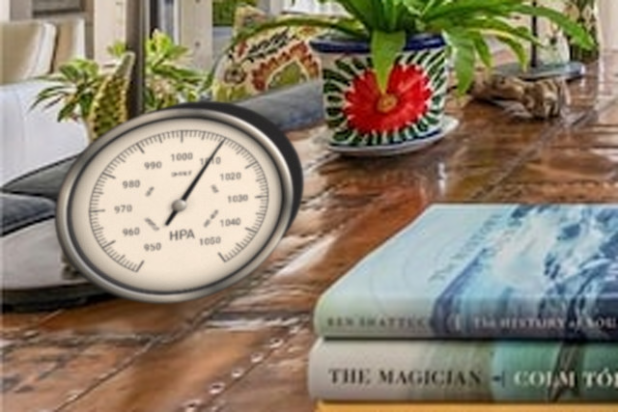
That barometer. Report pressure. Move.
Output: 1010 hPa
